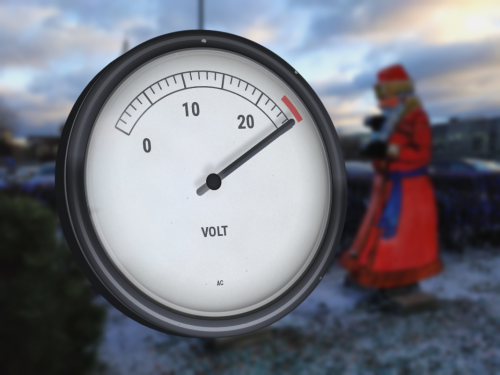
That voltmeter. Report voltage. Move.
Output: 24.5 V
